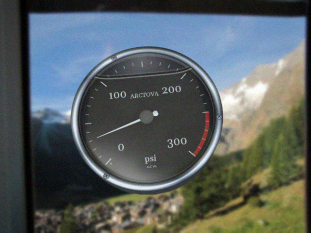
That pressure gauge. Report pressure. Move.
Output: 30 psi
